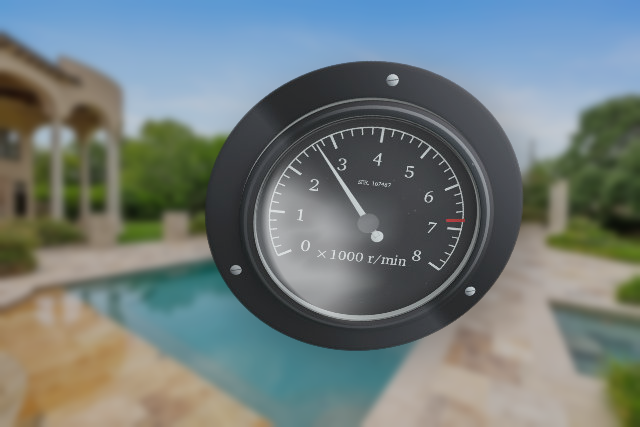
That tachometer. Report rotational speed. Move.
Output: 2700 rpm
